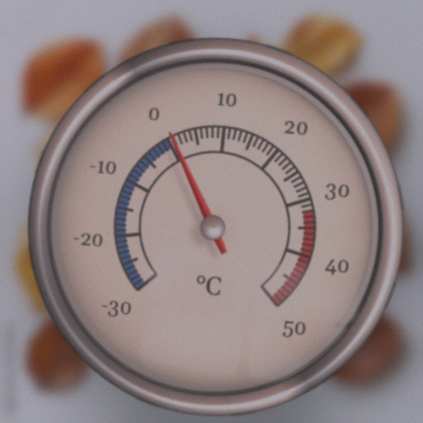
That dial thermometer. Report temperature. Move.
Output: 1 °C
